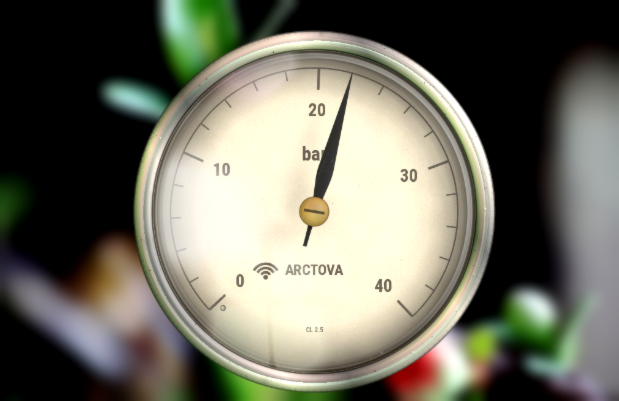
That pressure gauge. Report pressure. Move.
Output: 22 bar
